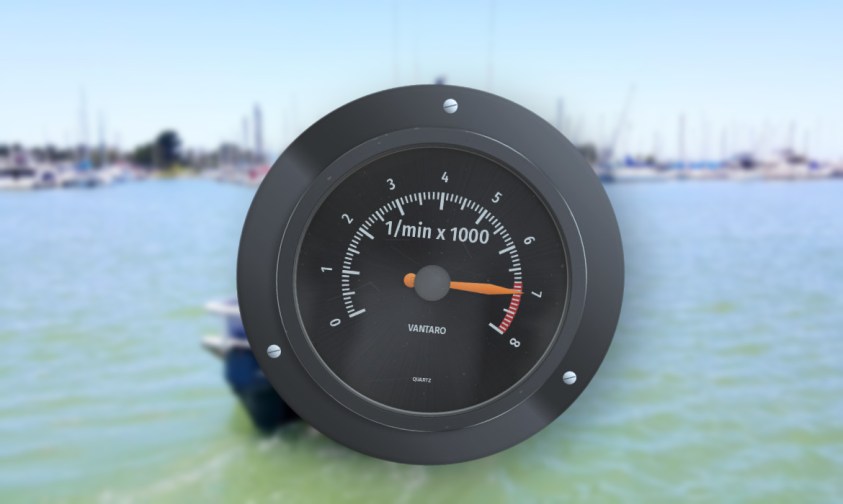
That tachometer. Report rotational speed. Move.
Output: 7000 rpm
